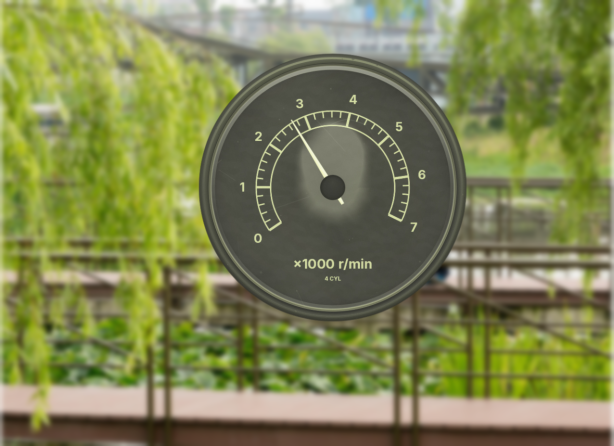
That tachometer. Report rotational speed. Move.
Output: 2700 rpm
